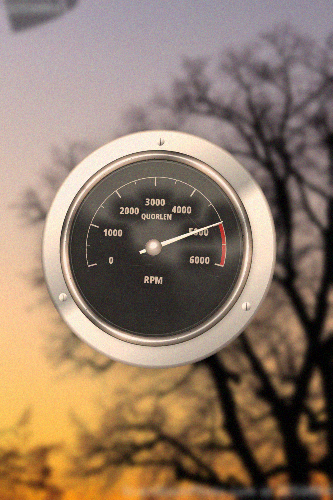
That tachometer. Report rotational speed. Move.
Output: 5000 rpm
